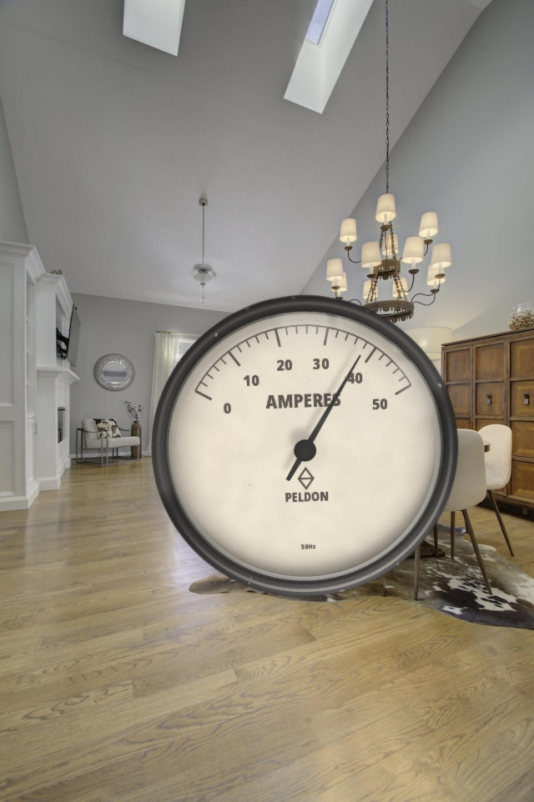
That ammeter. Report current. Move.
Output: 38 A
